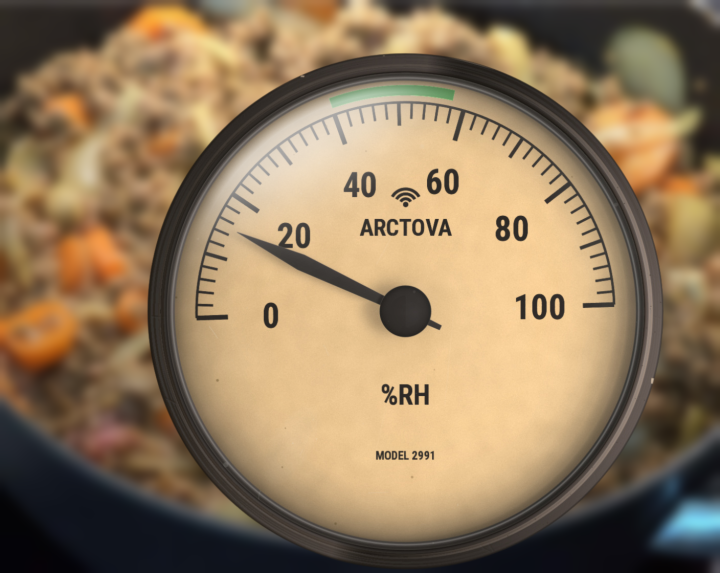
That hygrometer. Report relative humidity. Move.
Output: 15 %
